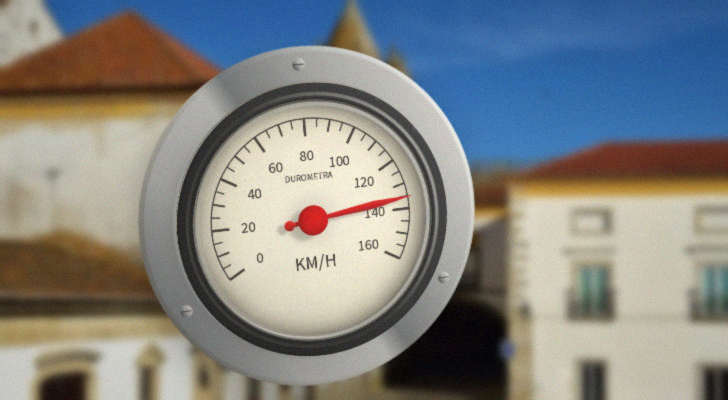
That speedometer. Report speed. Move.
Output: 135 km/h
